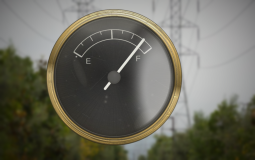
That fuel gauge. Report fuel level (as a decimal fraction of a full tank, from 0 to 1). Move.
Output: 0.875
